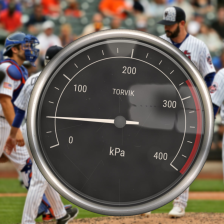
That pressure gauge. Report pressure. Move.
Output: 40 kPa
